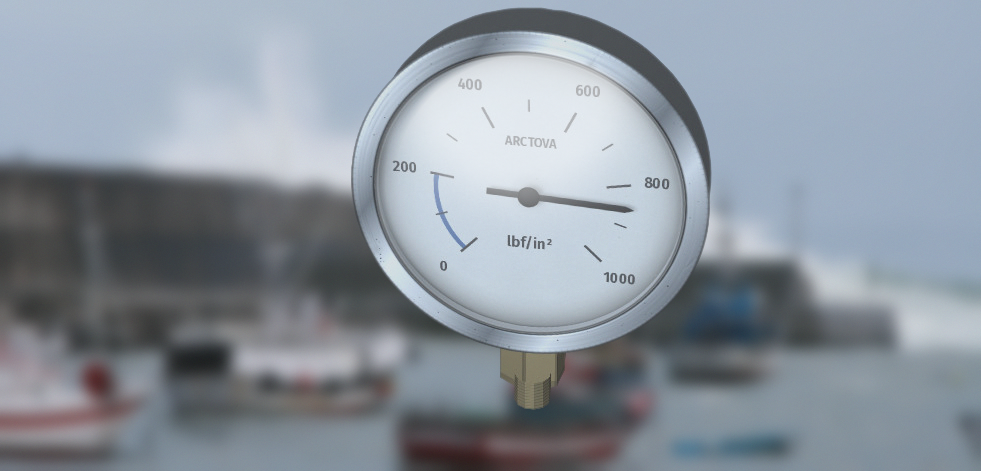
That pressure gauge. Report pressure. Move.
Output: 850 psi
